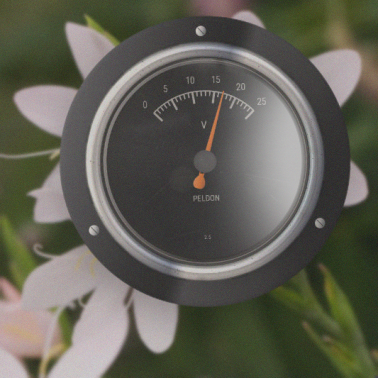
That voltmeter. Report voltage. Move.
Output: 17 V
